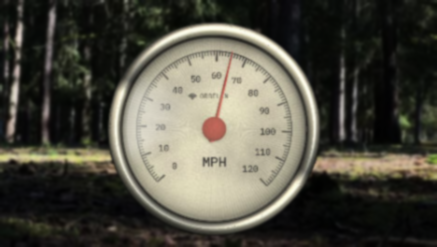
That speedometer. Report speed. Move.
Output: 65 mph
